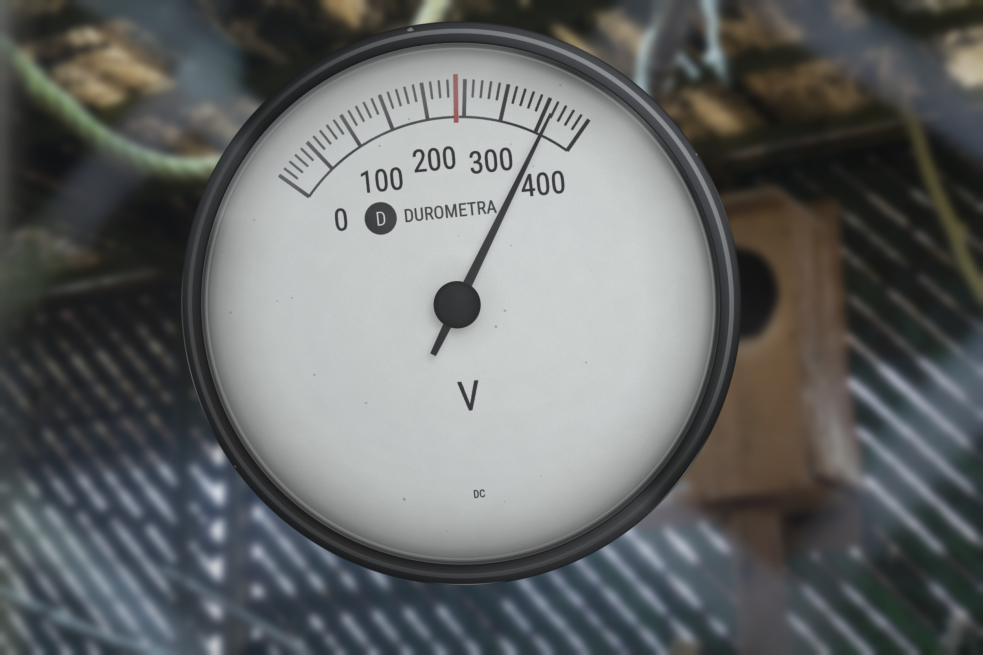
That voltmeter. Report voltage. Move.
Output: 360 V
